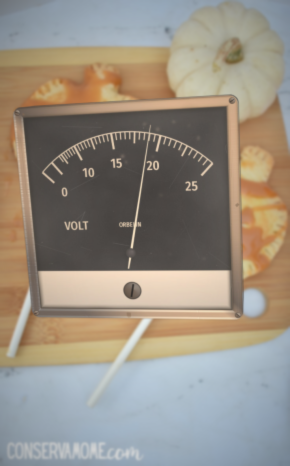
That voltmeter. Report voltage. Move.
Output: 19 V
